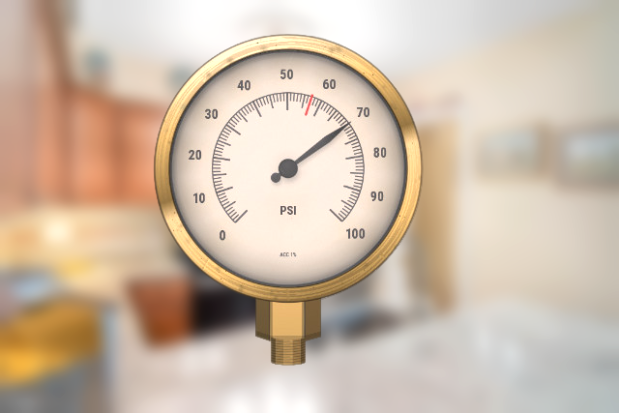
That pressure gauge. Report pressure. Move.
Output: 70 psi
